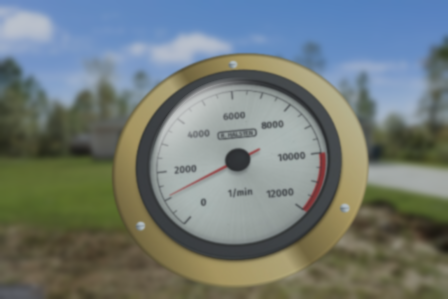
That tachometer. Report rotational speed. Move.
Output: 1000 rpm
